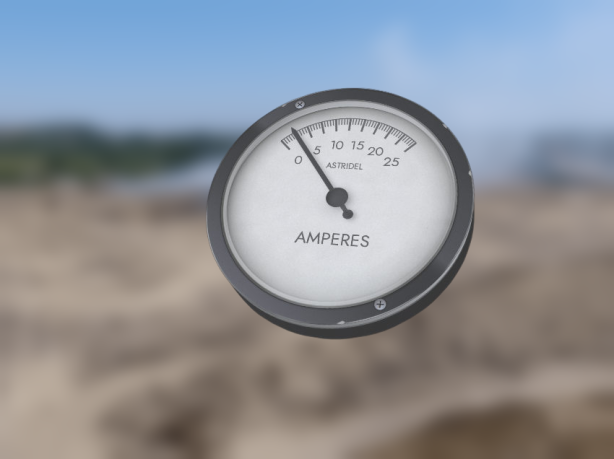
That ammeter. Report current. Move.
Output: 2.5 A
